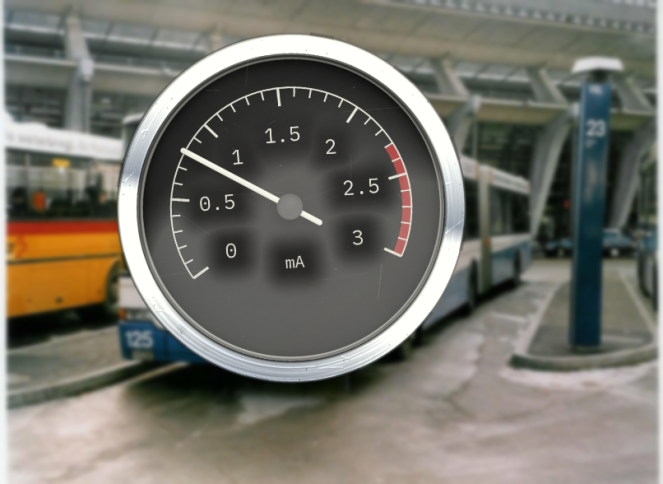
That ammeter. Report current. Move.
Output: 0.8 mA
